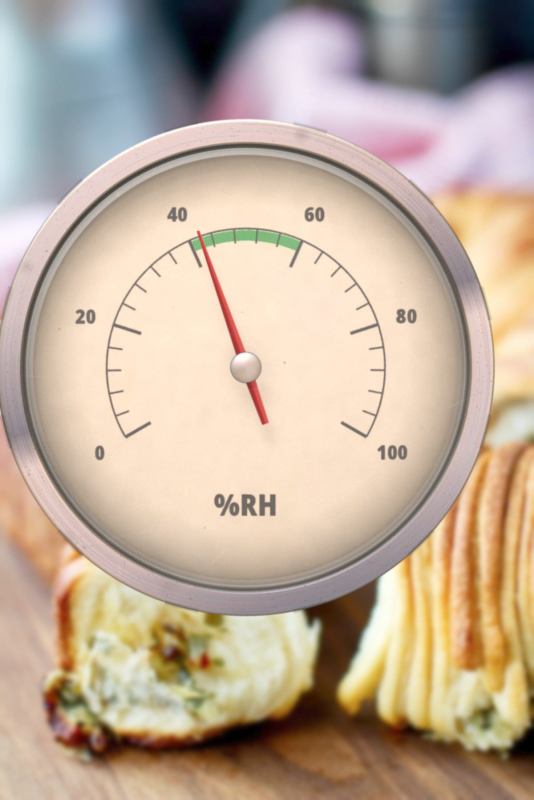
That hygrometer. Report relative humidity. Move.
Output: 42 %
